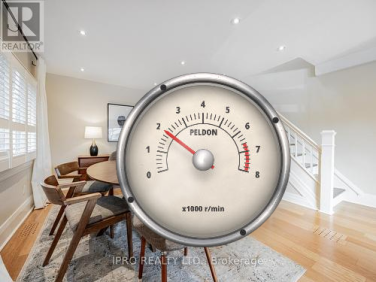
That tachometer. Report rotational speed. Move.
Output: 2000 rpm
